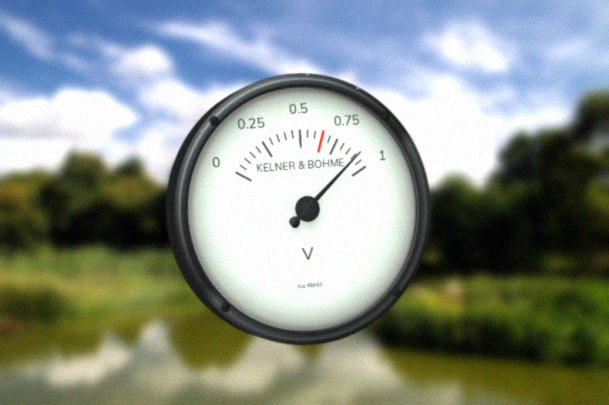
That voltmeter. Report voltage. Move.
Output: 0.9 V
